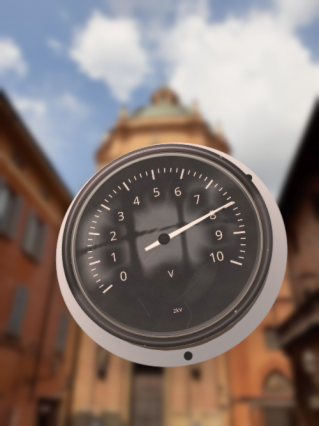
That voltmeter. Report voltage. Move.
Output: 8 V
